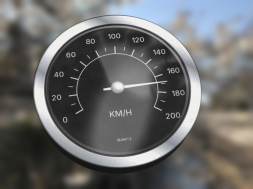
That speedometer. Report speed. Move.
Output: 170 km/h
